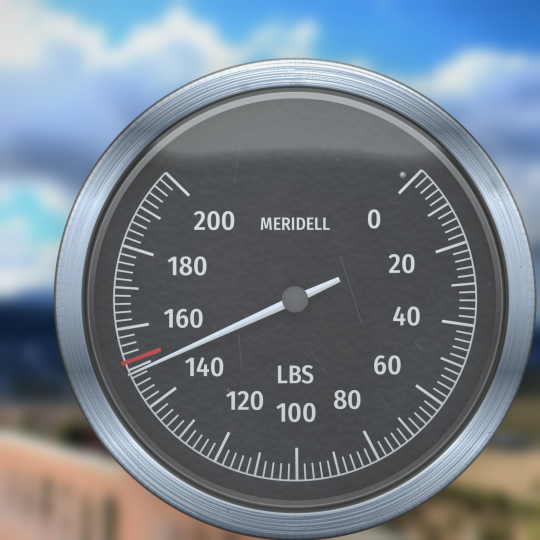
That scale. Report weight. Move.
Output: 149 lb
